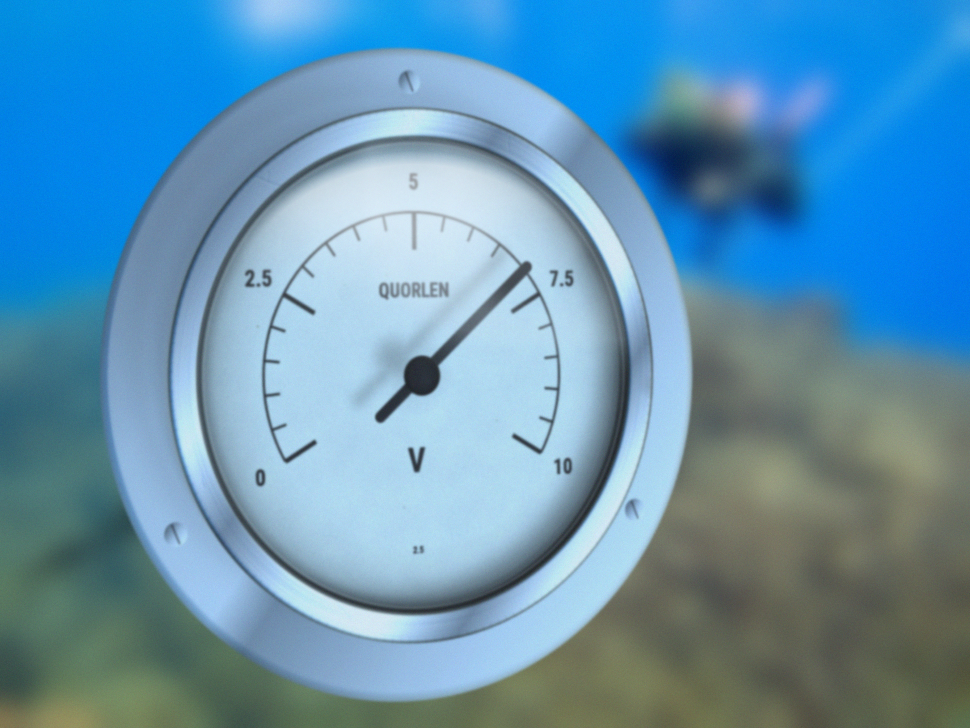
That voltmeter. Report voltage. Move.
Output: 7 V
